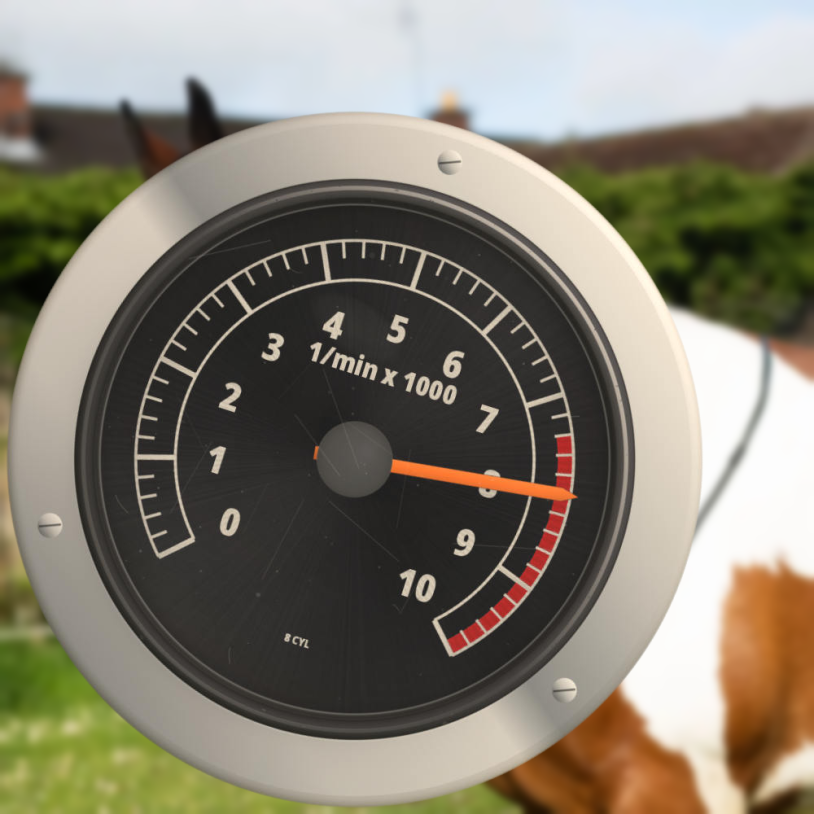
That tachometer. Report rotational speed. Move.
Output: 8000 rpm
